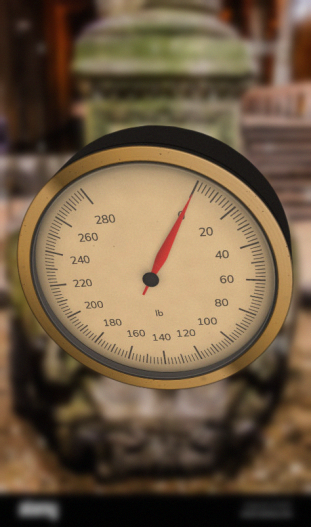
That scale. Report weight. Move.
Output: 0 lb
